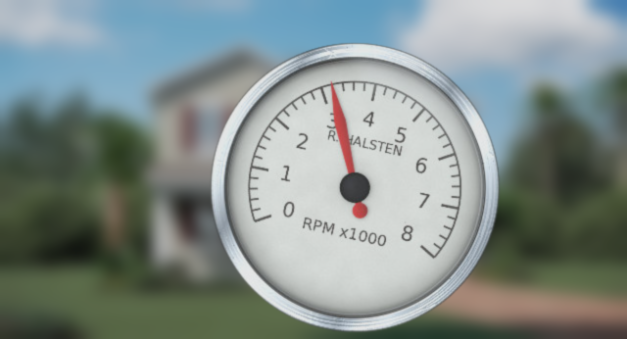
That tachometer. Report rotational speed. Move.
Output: 3200 rpm
